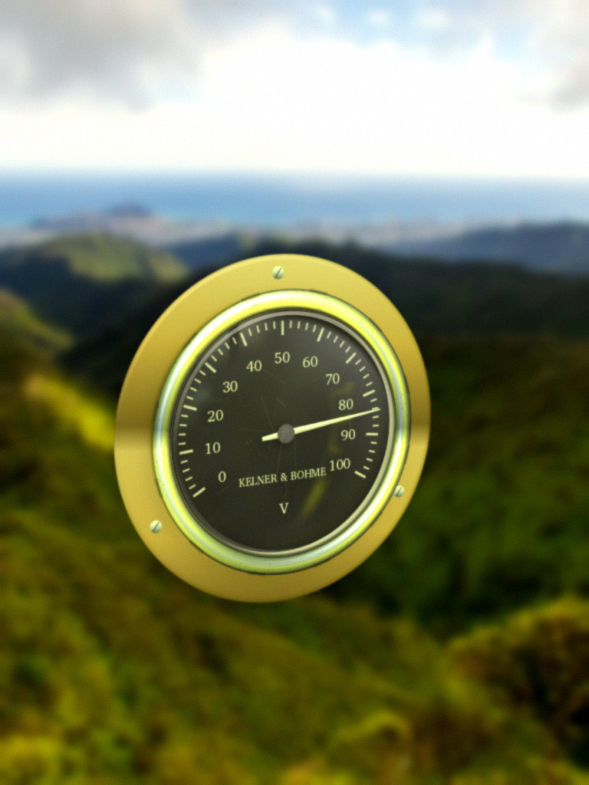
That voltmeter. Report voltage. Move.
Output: 84 V
